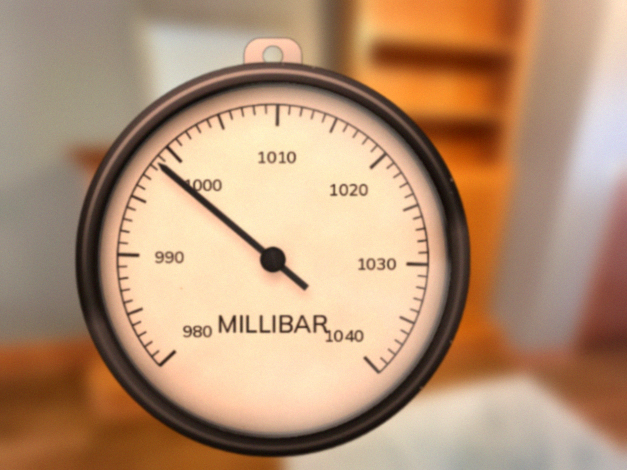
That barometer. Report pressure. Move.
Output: 998.5 mbar
